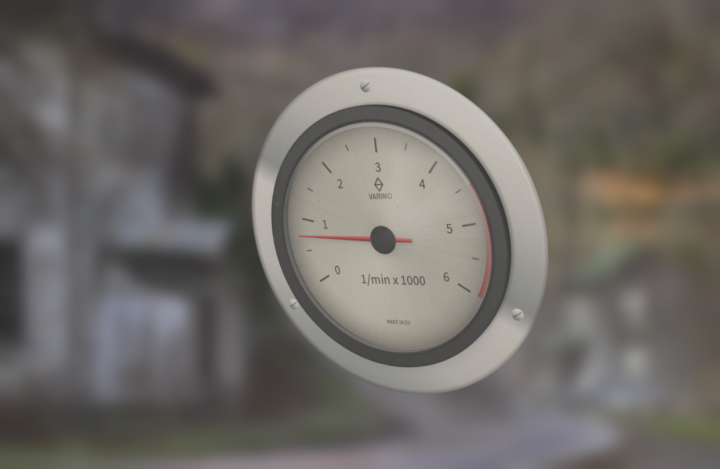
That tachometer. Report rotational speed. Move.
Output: 750 rpm
